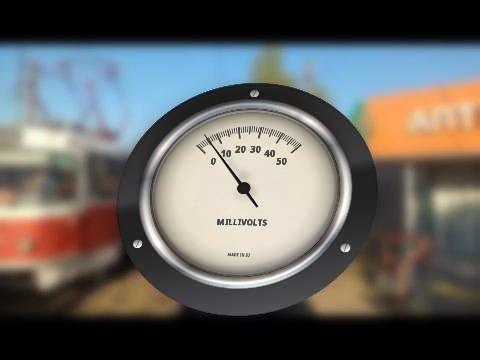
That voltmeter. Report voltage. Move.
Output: 5 mV
